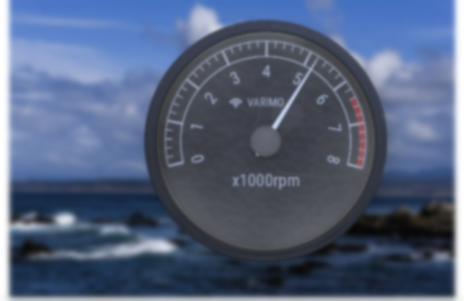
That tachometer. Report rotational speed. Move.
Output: 5200 rpm
